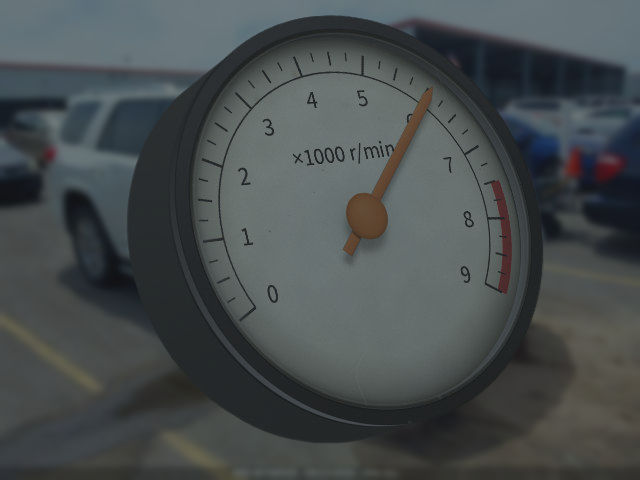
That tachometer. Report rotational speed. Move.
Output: 6000 rpm
